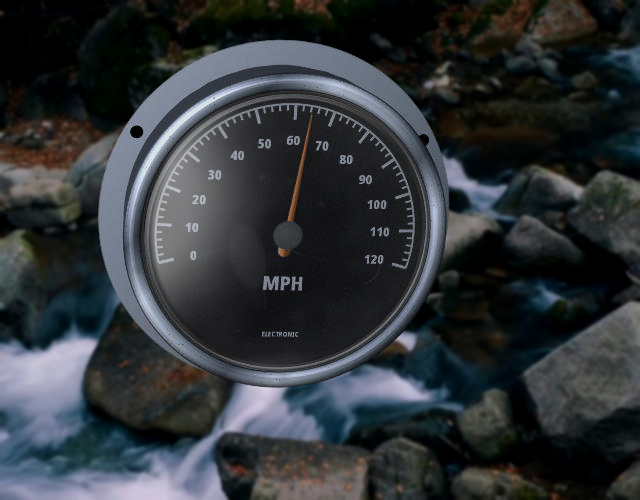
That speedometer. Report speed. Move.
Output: 64 mph
